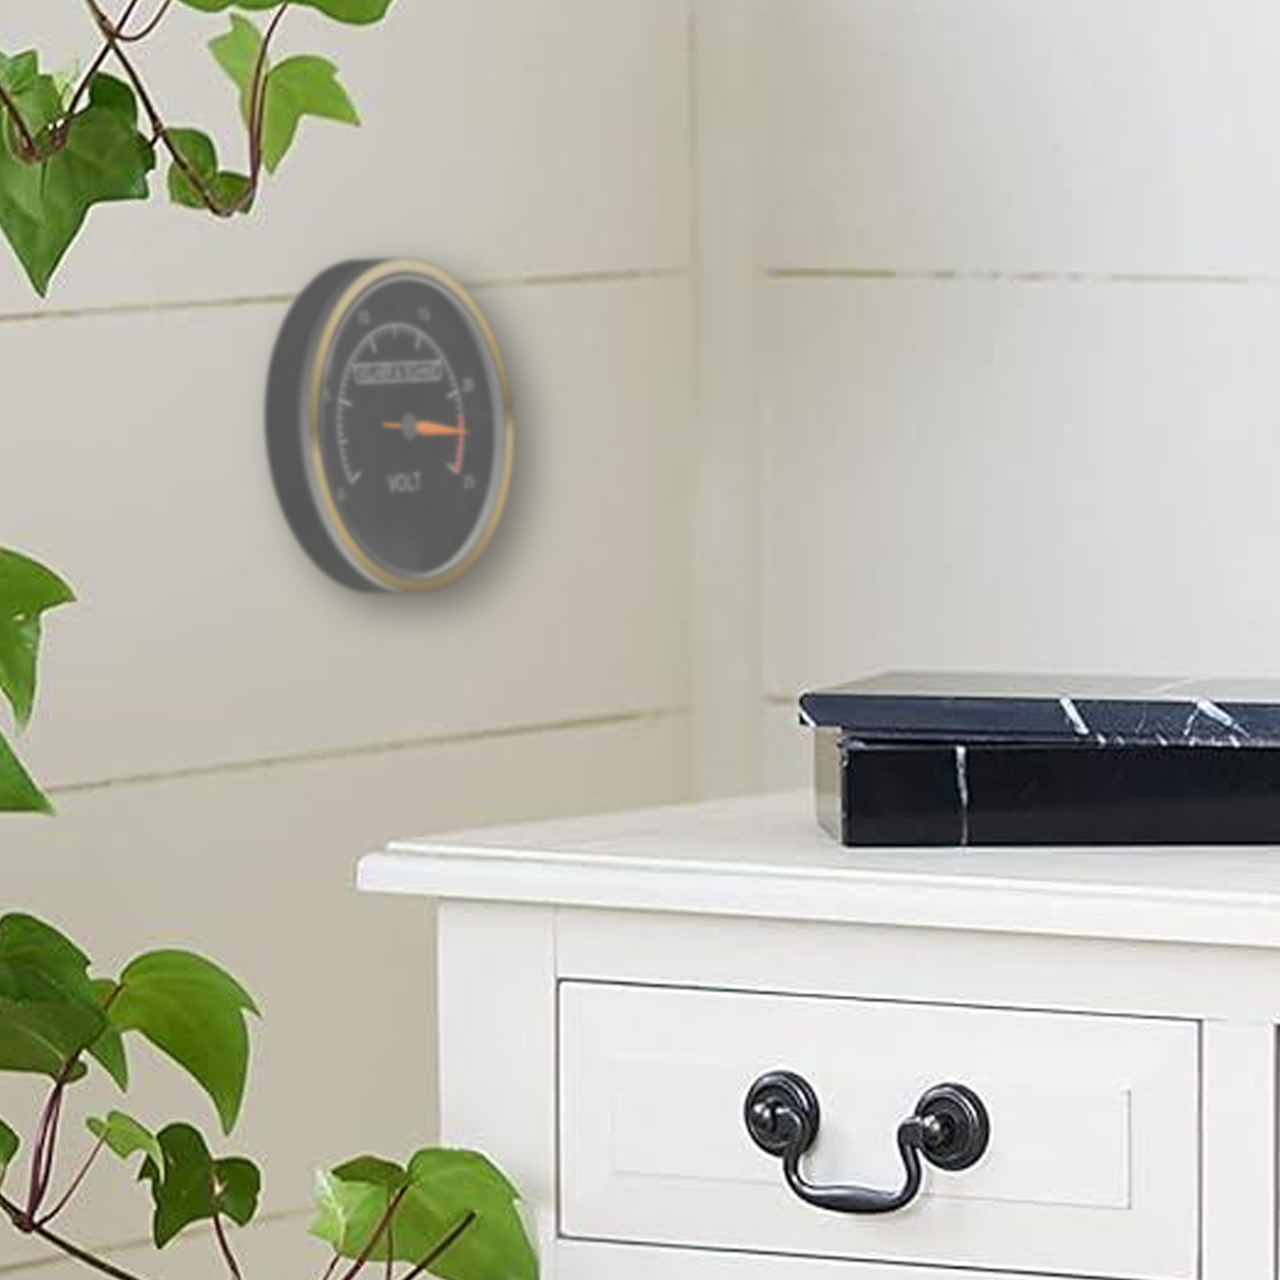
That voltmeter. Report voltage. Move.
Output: 22.5 V
